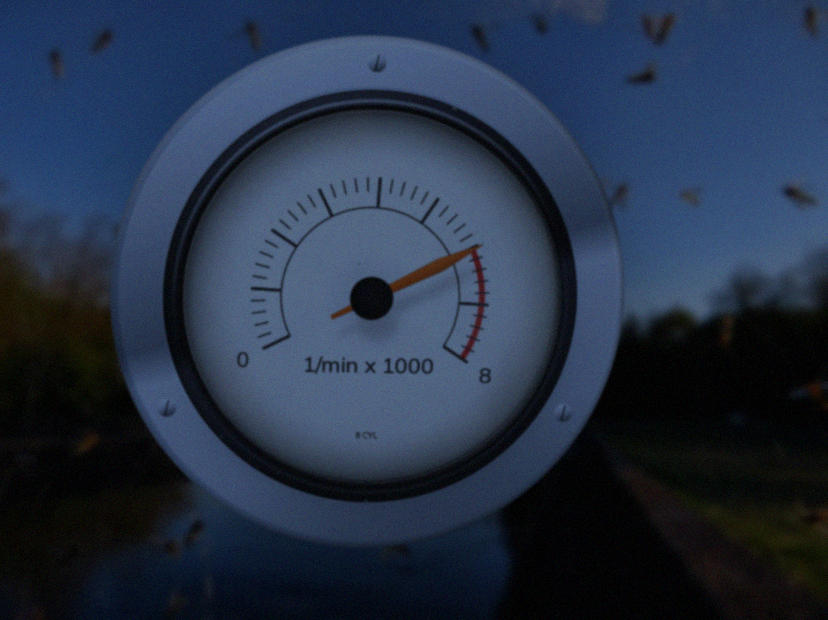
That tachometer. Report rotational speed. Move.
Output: 6000 rpm
